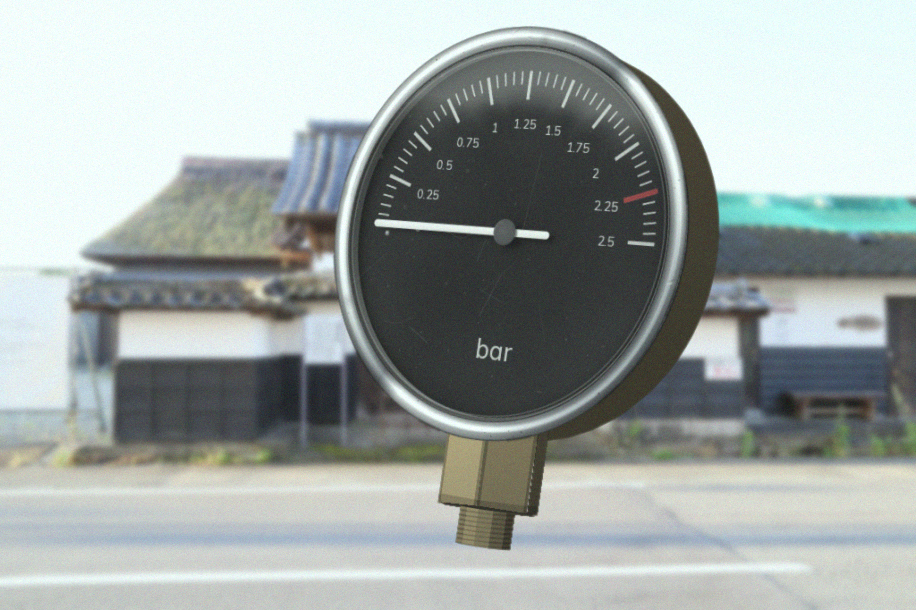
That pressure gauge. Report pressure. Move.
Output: 0 bar
